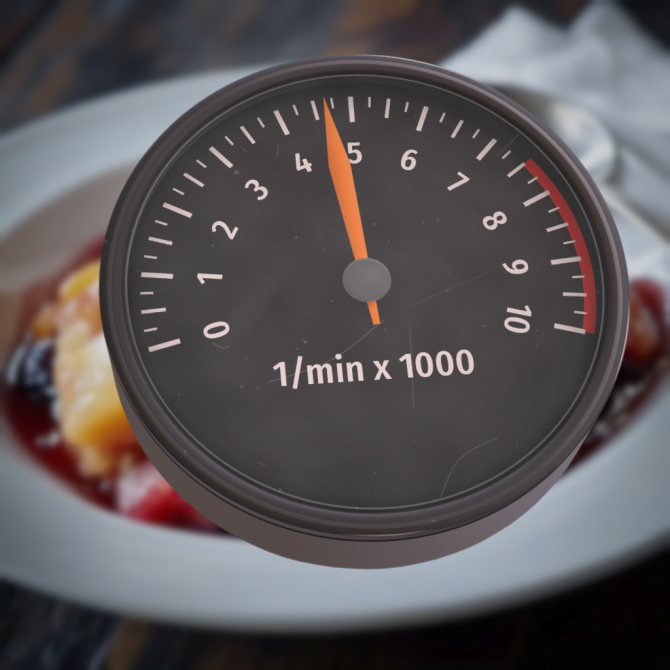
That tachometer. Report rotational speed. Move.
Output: 4625 rpm
